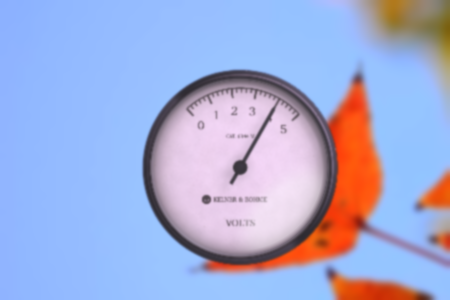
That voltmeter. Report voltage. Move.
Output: 4 V
